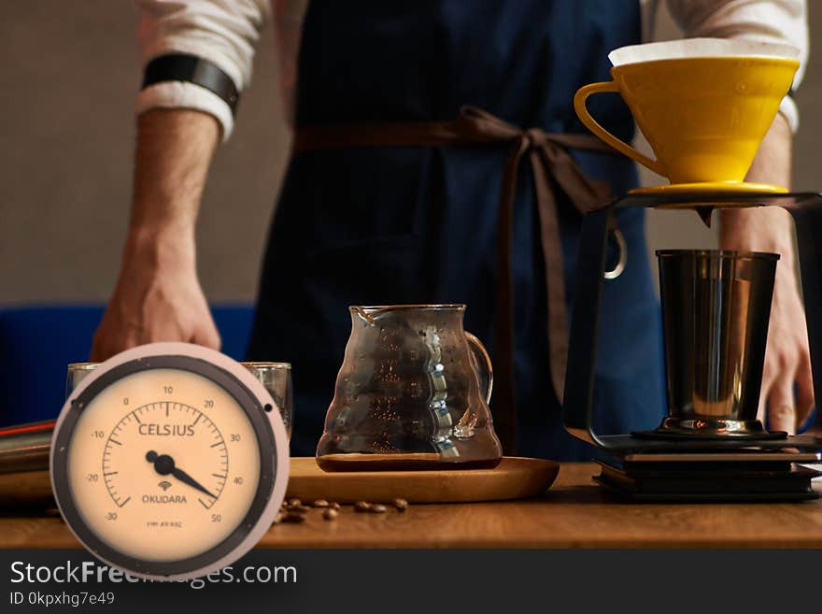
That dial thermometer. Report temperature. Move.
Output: 46 °C
